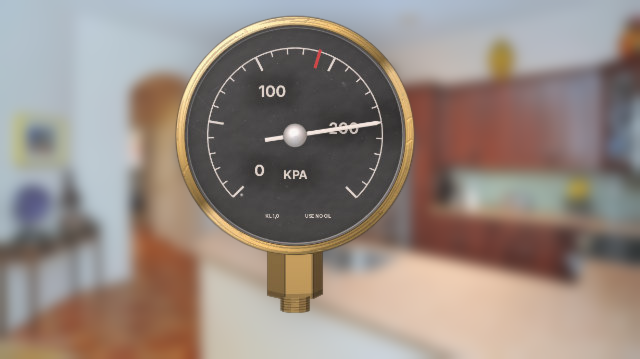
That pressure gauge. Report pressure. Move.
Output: 200 kPa
